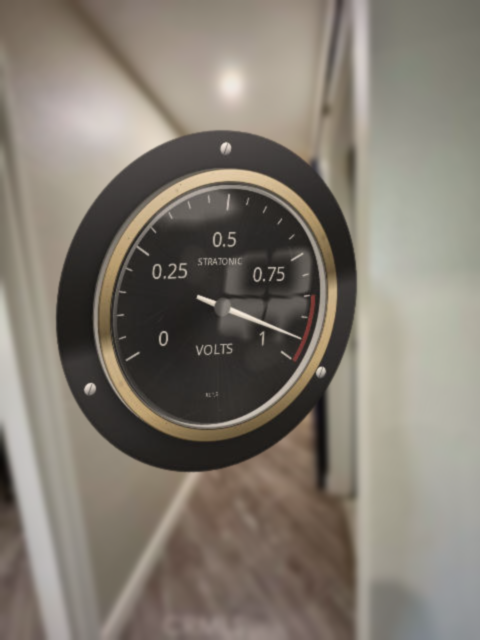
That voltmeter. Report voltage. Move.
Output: 0.95 V
